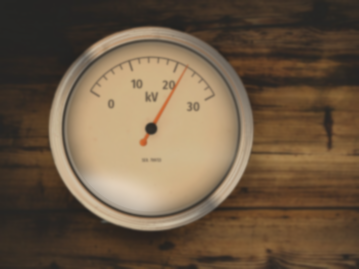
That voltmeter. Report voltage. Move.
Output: 22 kV
